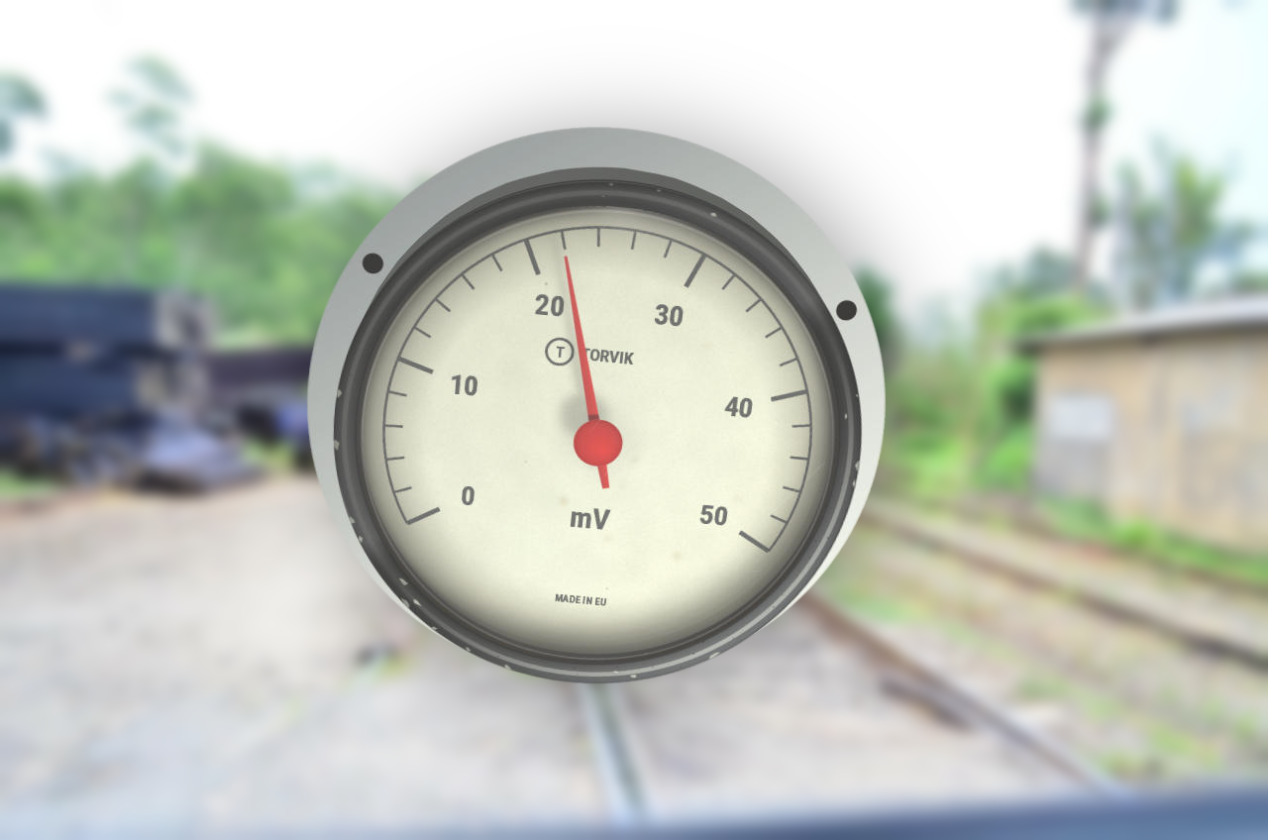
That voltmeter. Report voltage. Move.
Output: 22 mV
